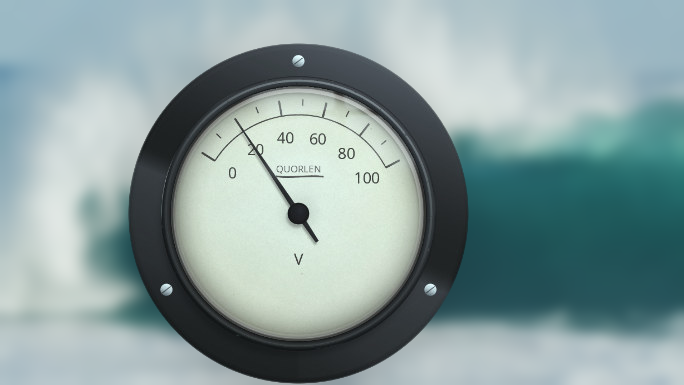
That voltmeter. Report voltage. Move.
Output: 20 V
